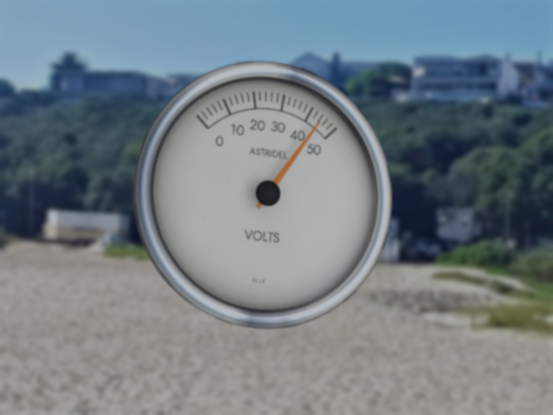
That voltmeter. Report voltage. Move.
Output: 44 V
